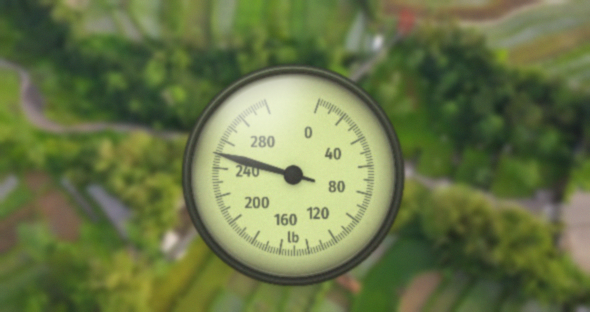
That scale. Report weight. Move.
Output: 250 lb
